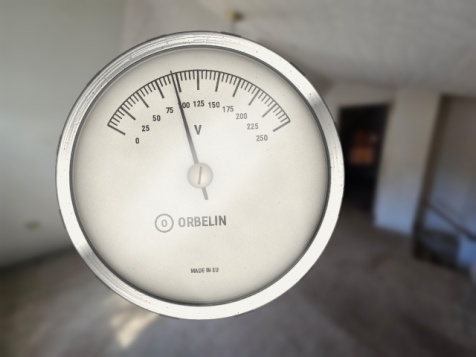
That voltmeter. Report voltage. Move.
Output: 95 V
